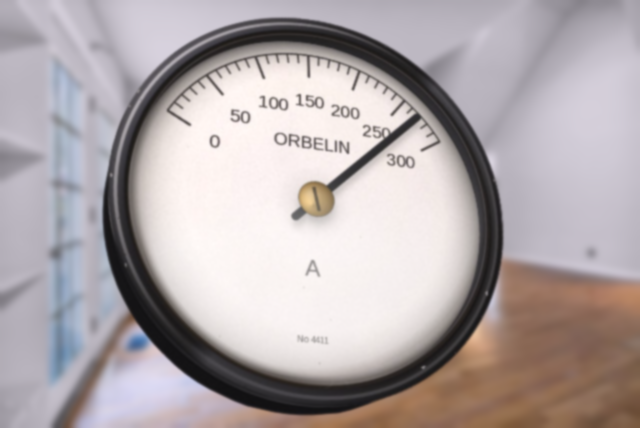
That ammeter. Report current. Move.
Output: 270 A
